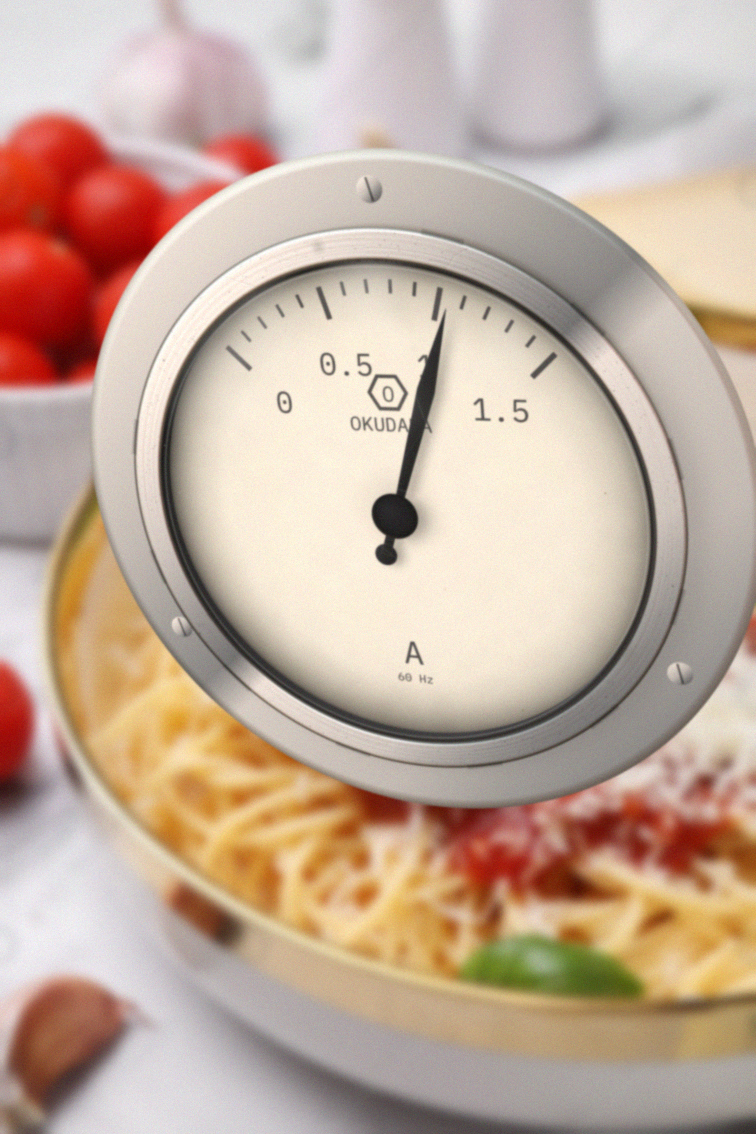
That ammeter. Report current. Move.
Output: 1.05 A
